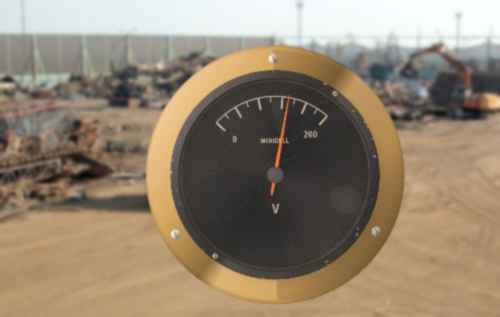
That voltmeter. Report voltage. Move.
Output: 130 V
